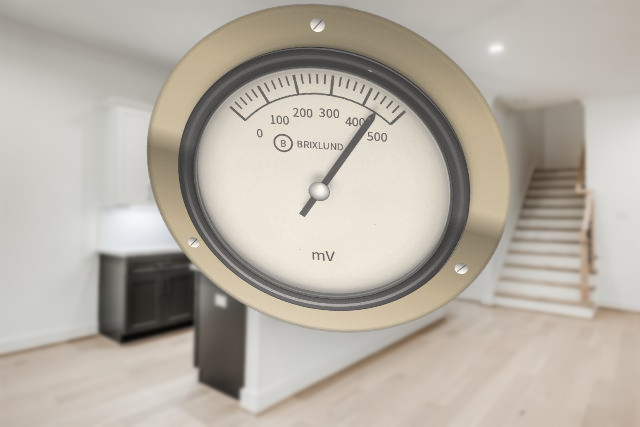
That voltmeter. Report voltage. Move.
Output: 440 mV
